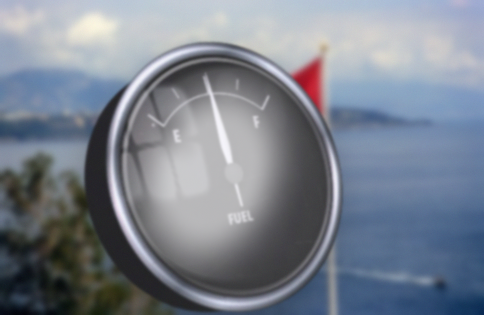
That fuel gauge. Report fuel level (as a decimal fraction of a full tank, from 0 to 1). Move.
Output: 0.5
